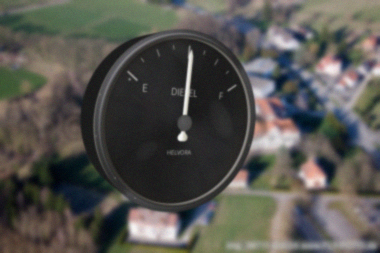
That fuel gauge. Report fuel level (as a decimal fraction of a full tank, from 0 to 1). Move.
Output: 0.5
